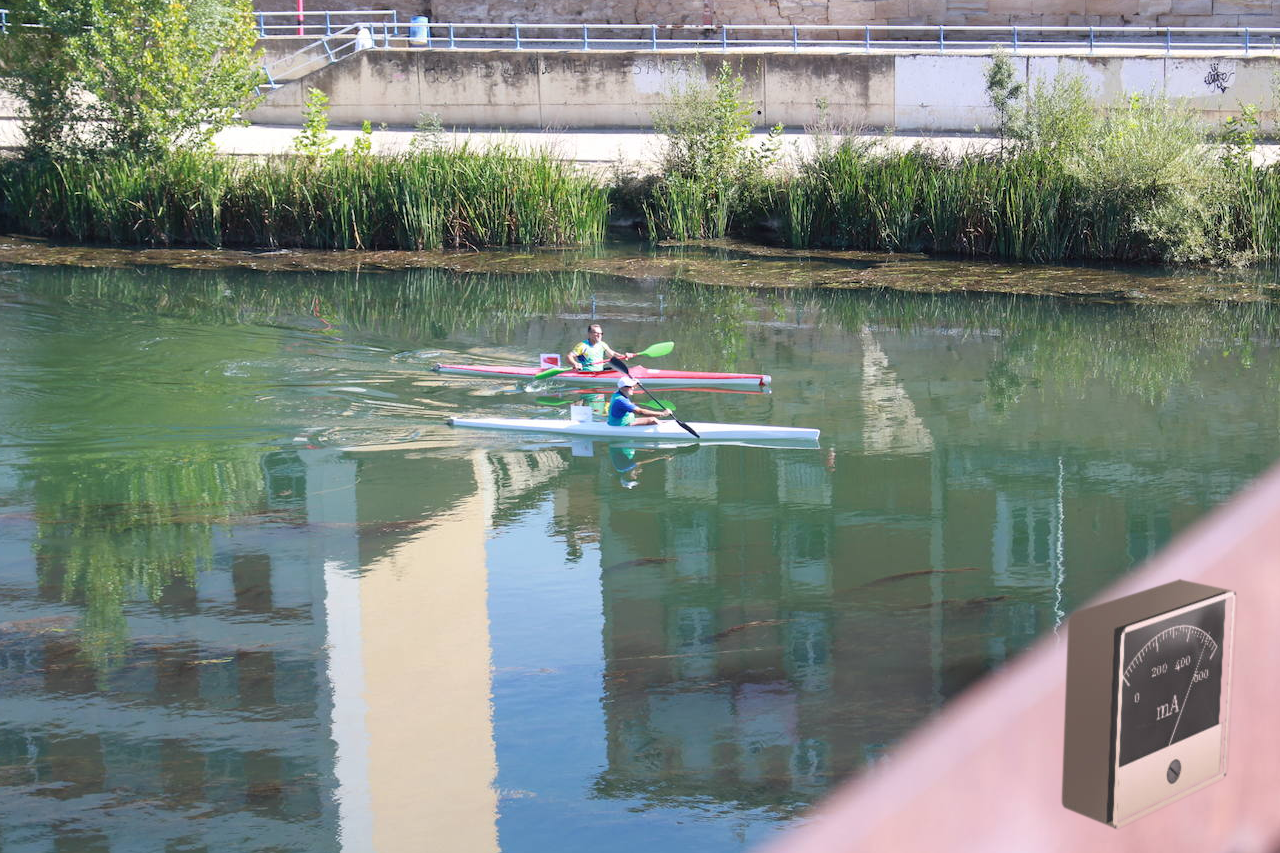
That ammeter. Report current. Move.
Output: 500 mA
